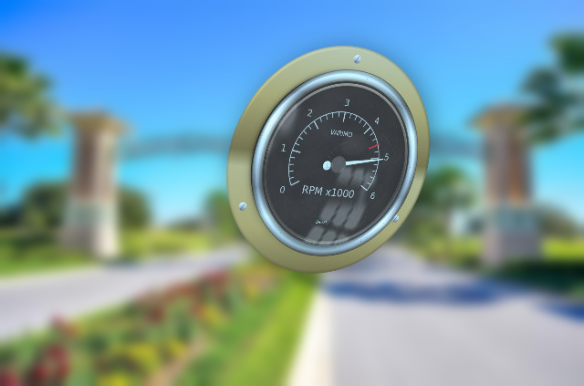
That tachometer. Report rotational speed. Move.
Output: 5000 rpm
